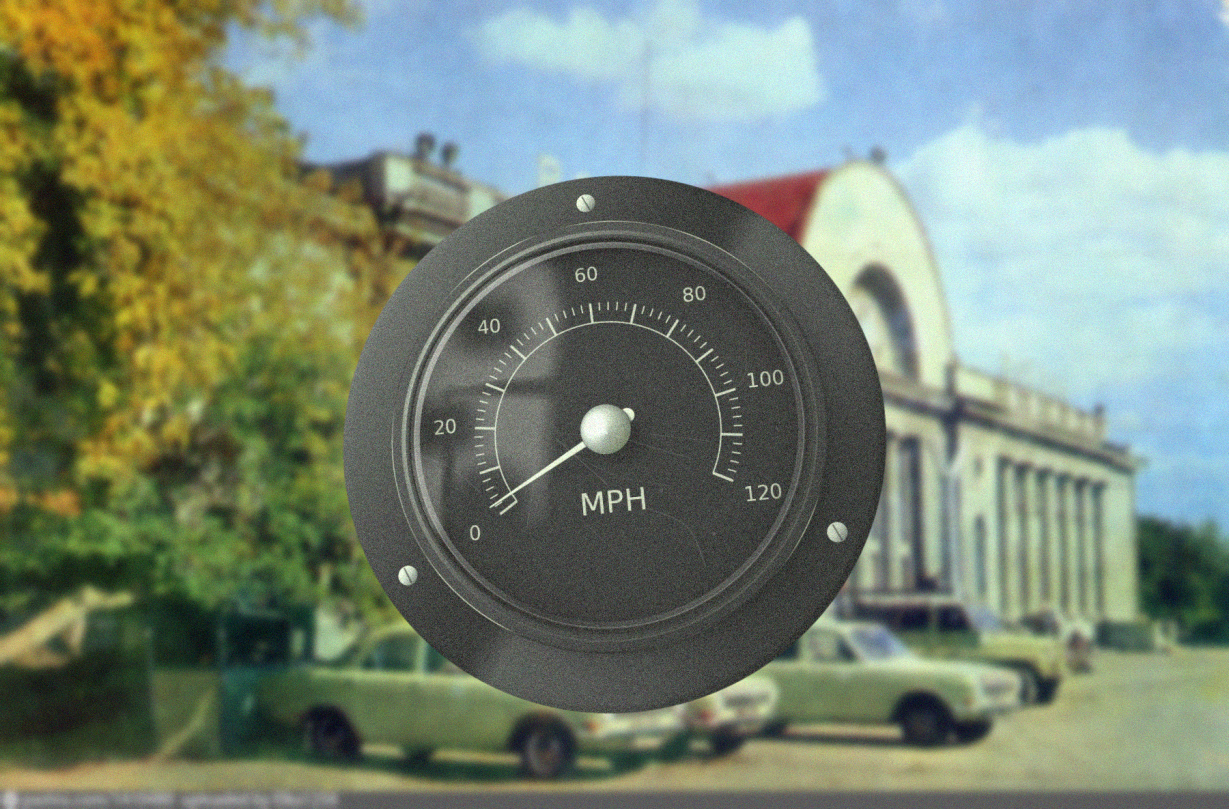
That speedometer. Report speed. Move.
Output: 2 mph
